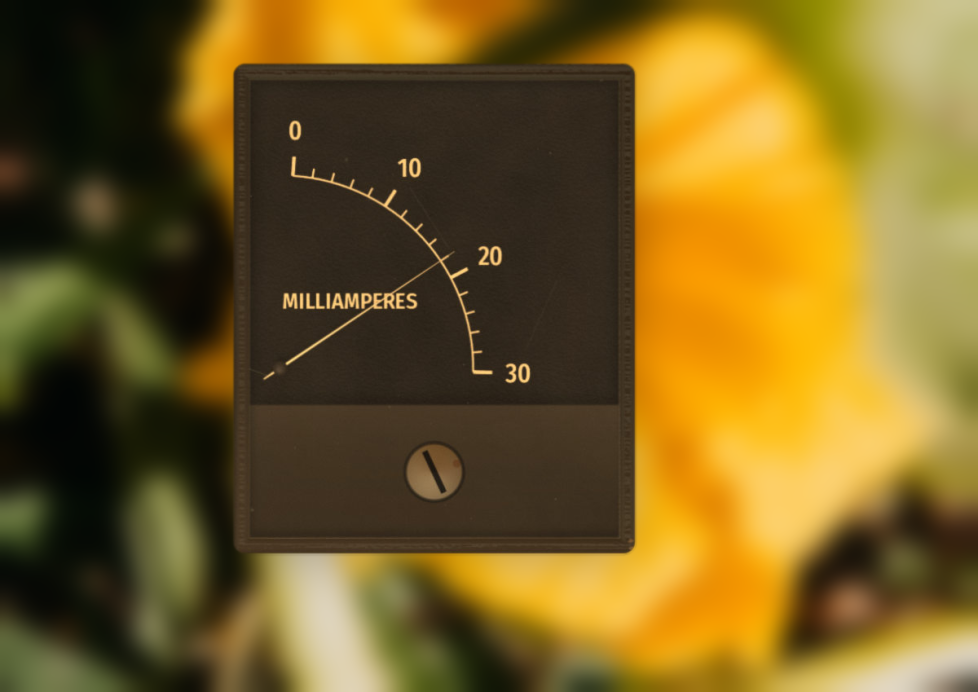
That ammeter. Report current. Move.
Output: 18 mA
